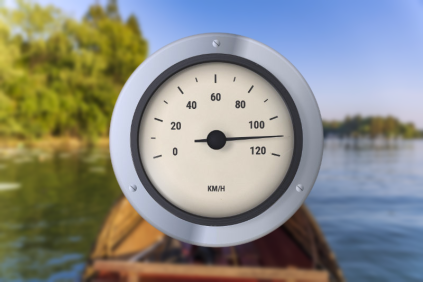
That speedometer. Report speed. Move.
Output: 110 km/h
